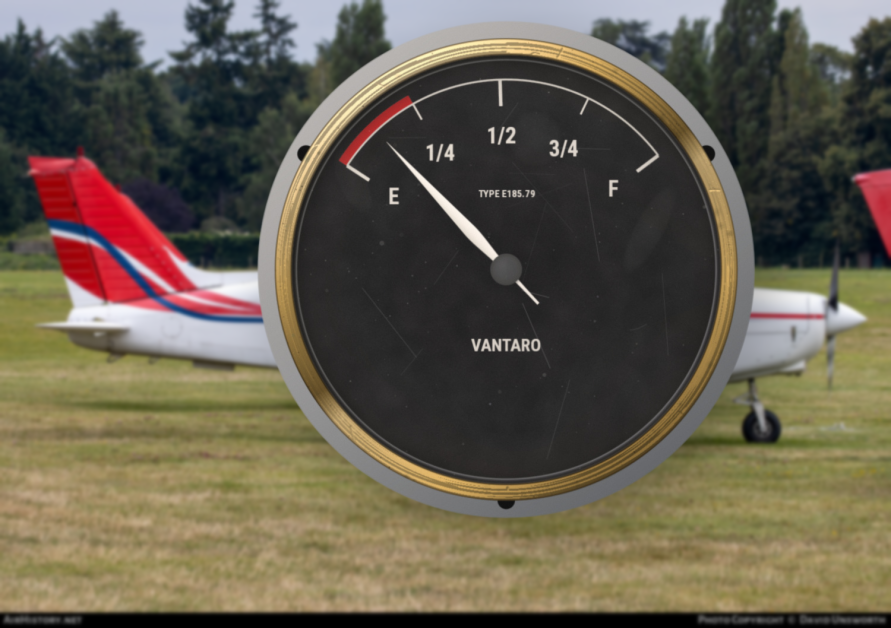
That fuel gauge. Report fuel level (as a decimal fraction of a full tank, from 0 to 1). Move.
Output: 0.125
